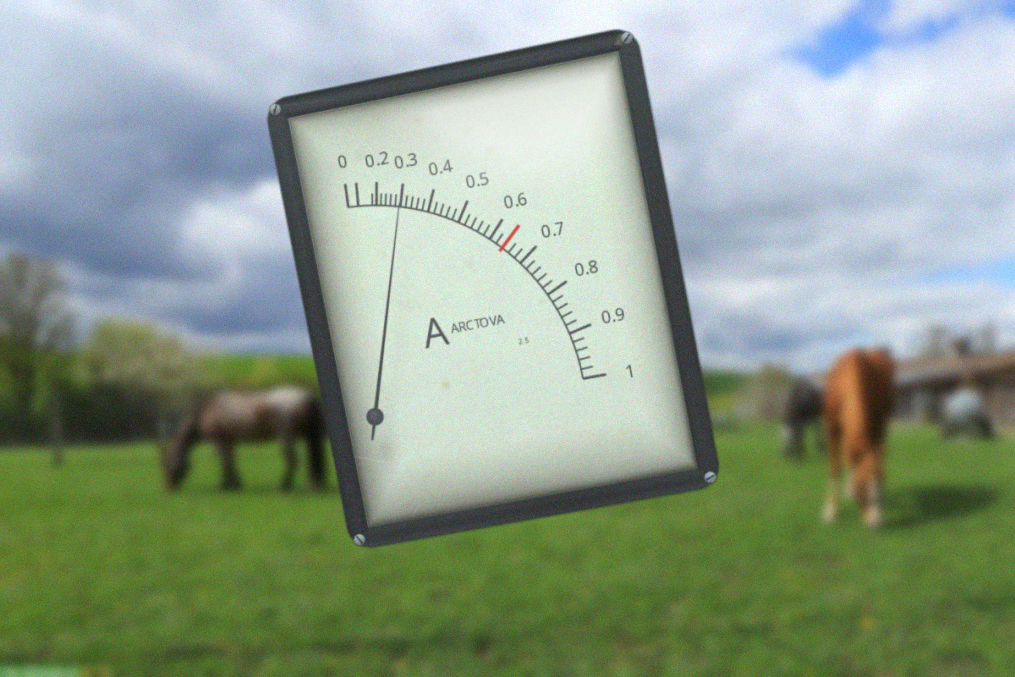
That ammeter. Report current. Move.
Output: 0.3 A
